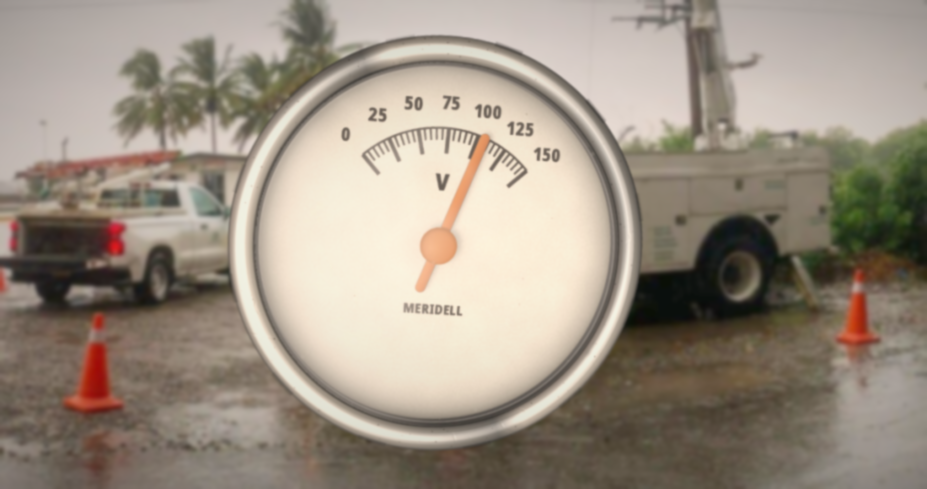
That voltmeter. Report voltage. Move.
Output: 105 V
